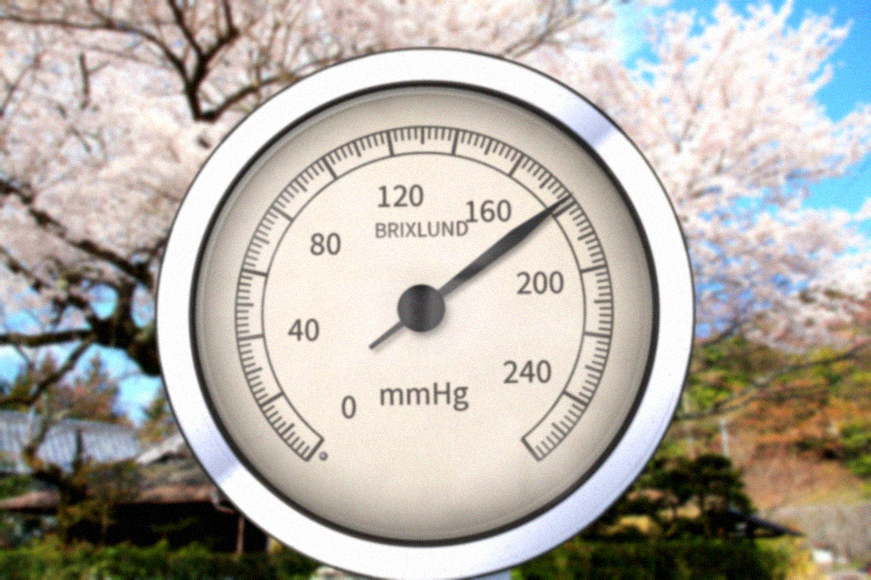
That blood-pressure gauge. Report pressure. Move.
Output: 178 mmHg
